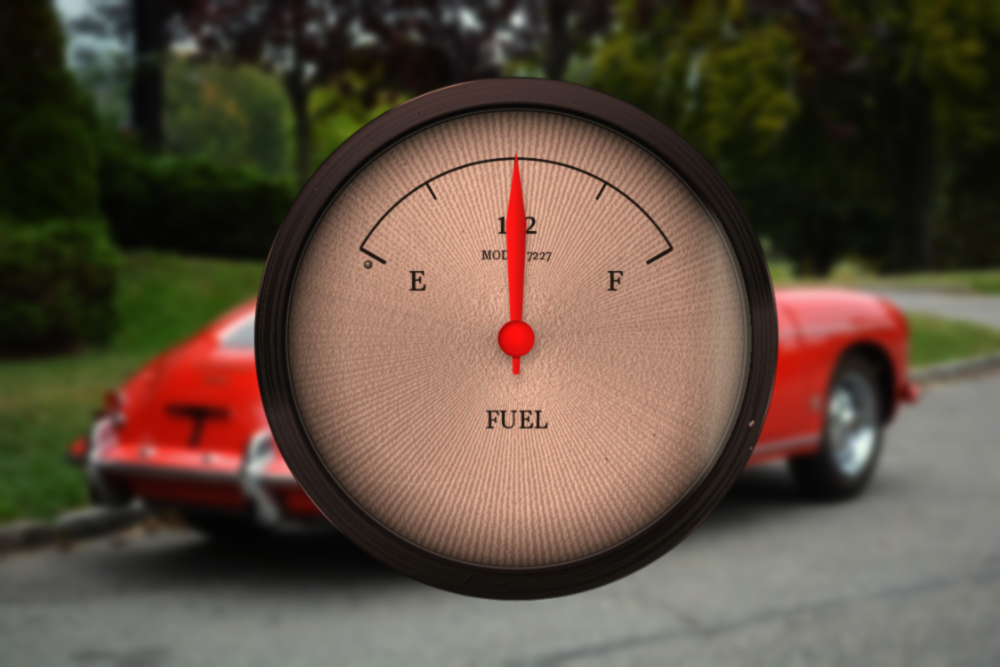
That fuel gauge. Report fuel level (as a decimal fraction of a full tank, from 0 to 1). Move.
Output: 0.5
